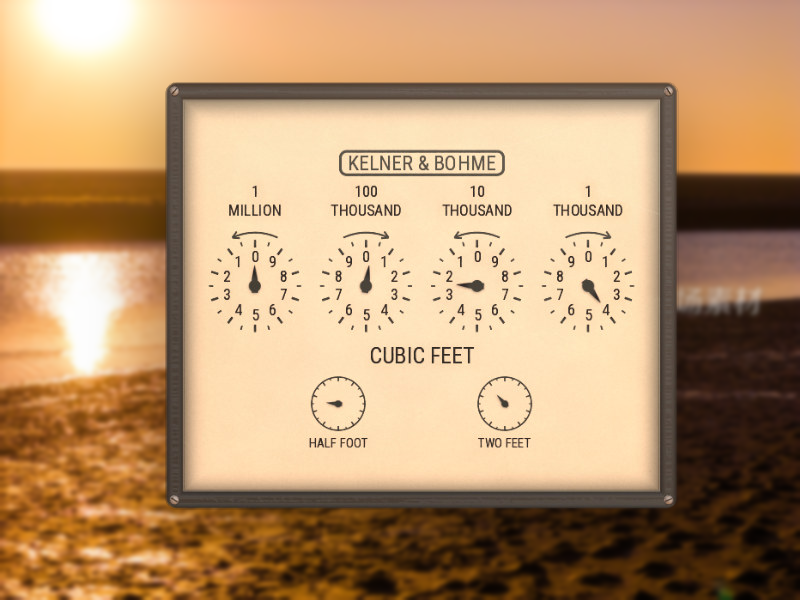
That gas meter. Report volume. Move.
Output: 2400 ft³
